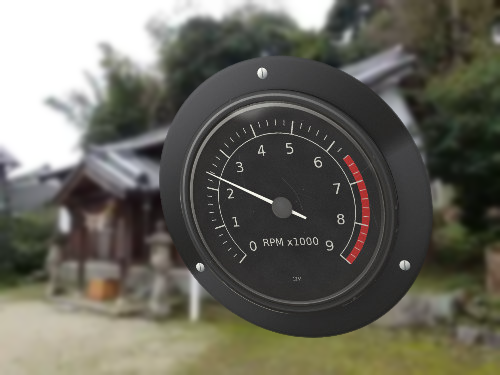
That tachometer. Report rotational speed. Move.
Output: 2400 rpm
